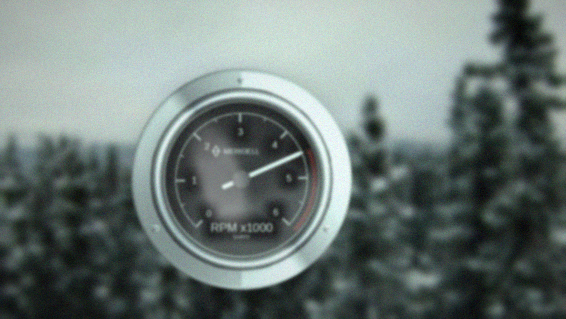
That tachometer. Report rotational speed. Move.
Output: 4500 rpm
